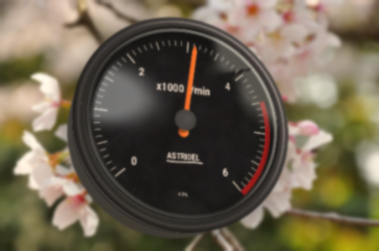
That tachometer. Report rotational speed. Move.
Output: 3100 rpm
